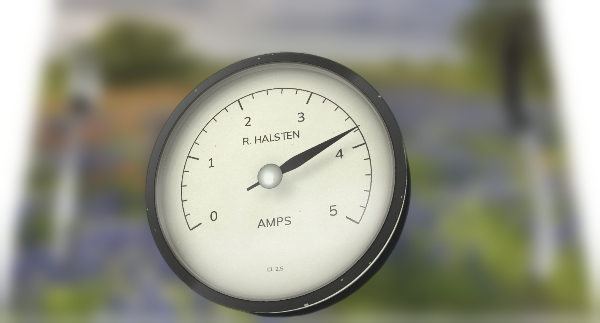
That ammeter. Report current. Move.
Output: 3.8 A
